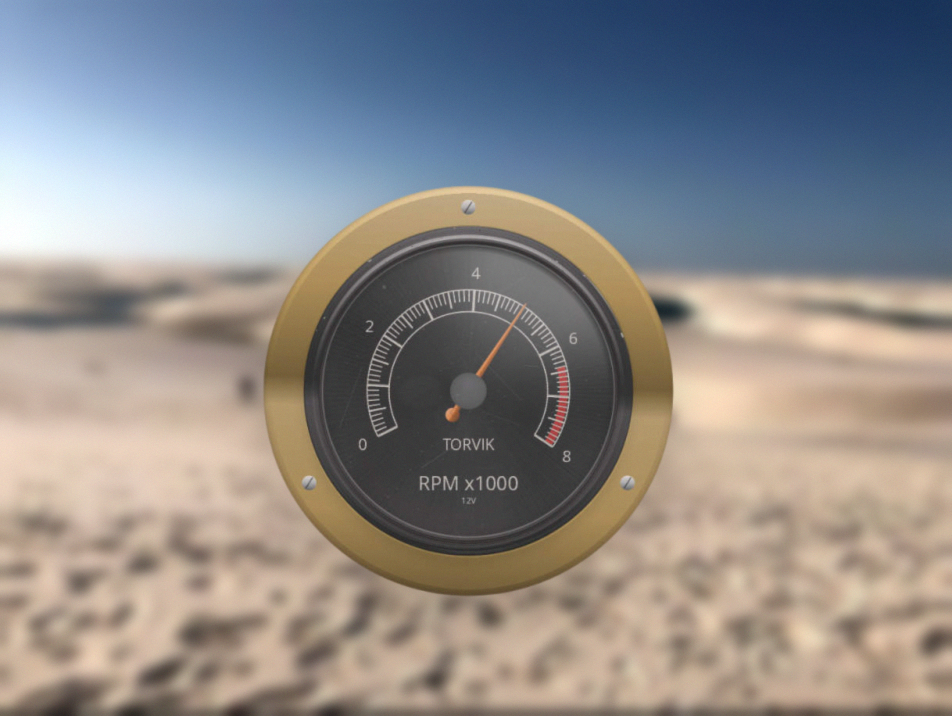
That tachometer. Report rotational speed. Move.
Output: 5000 rpm
